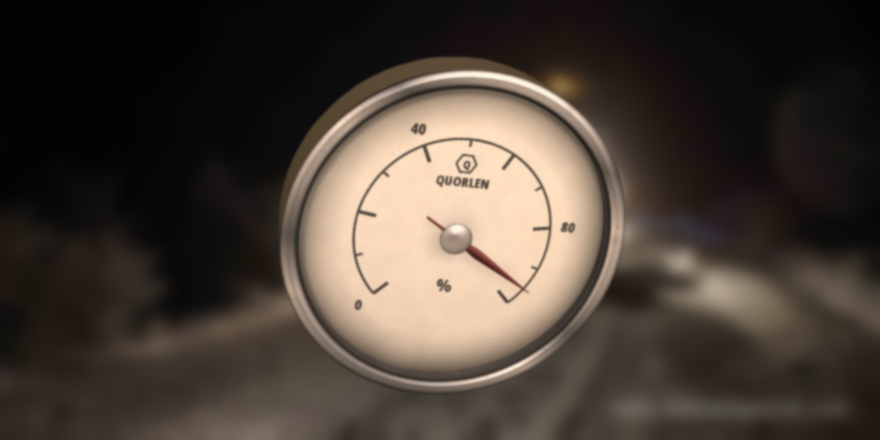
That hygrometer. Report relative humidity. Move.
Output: 95 %
